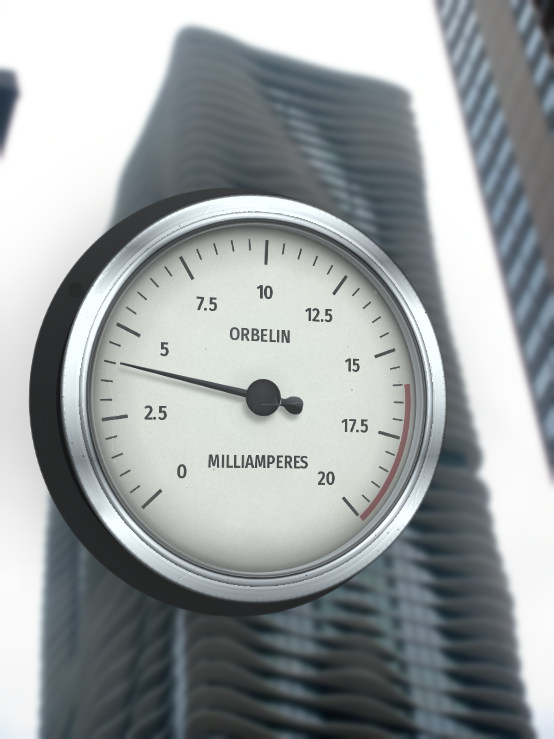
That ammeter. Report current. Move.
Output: 4 mA
